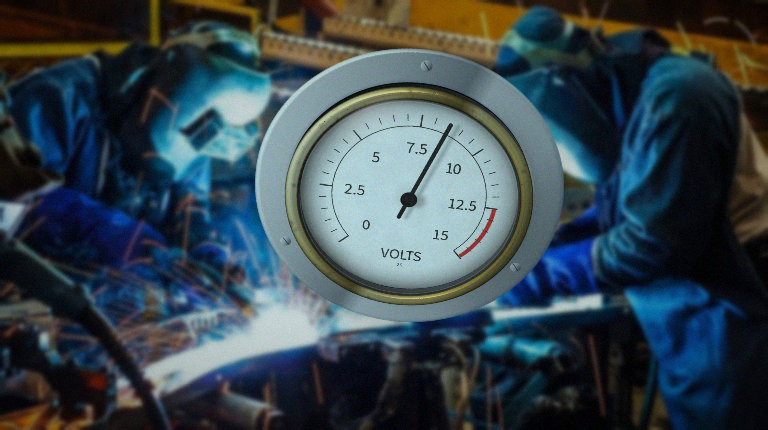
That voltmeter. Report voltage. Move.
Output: 8.5 V
